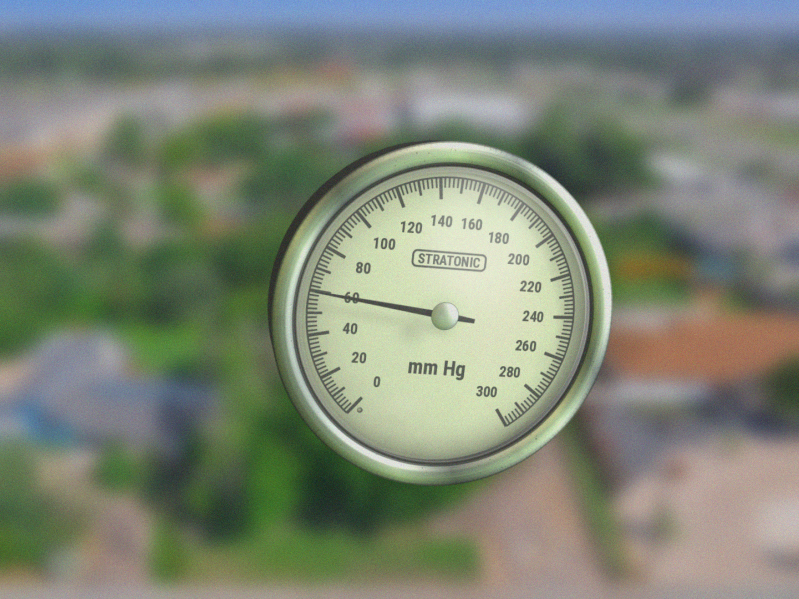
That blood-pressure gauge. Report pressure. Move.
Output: 60 mmHg
